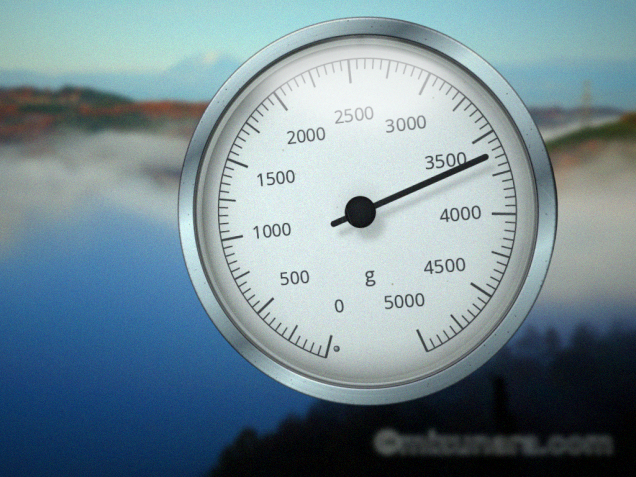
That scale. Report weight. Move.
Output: 3625 g
